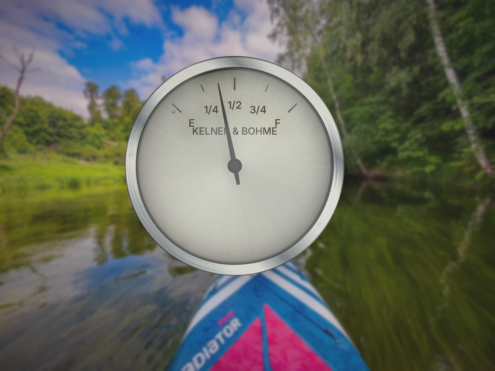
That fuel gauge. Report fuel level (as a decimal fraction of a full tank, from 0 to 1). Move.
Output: 0.375
